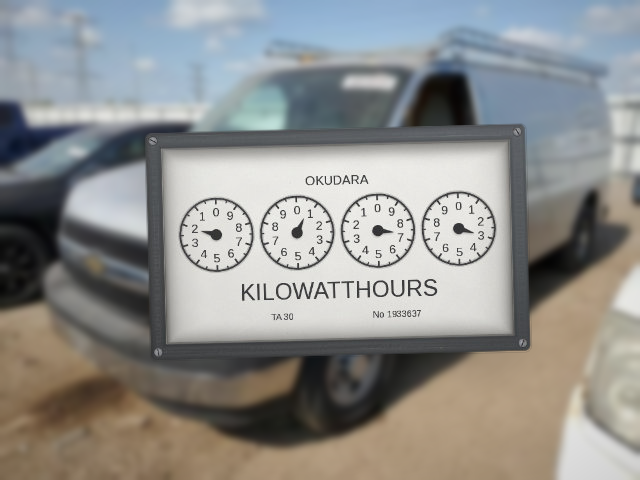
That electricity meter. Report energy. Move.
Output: 2073 kWh
